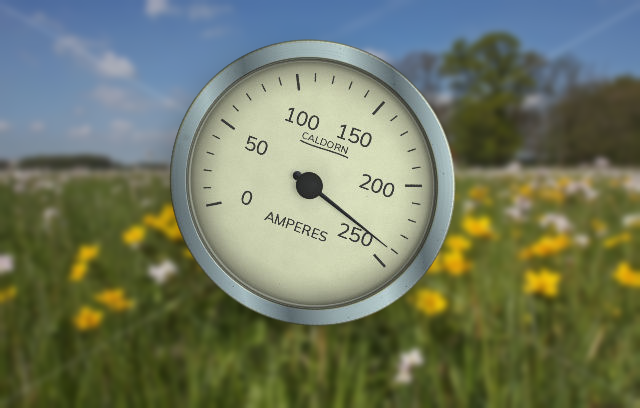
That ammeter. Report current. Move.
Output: 240 A
